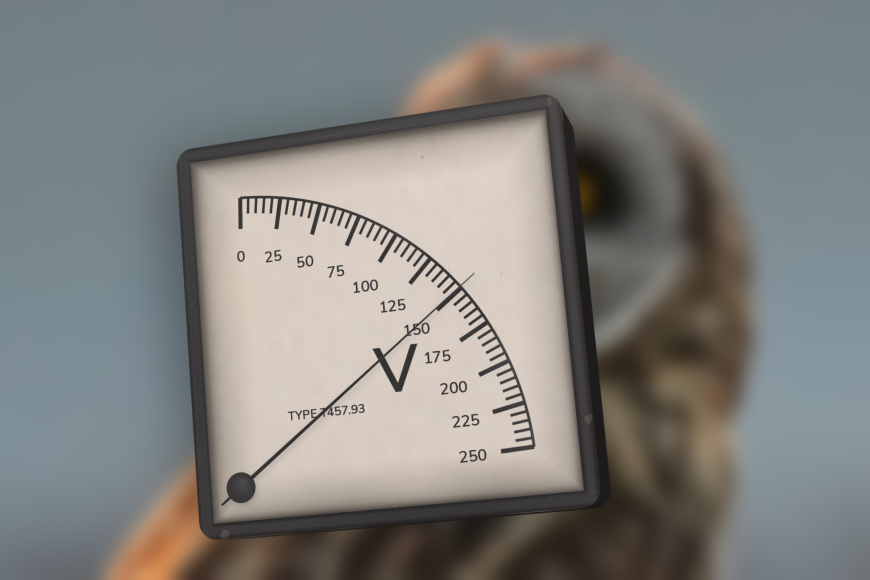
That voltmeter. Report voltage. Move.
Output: 150 V
